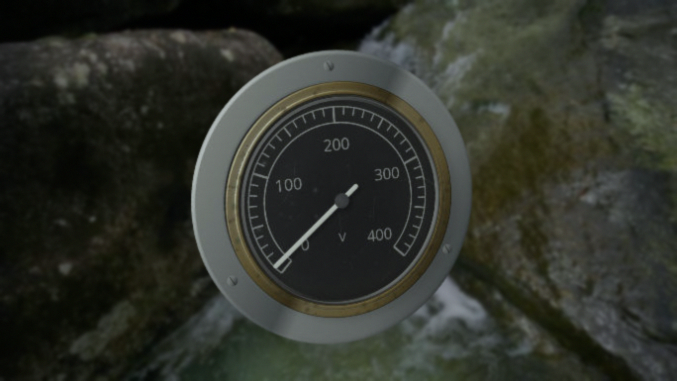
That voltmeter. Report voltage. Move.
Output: 10 V
